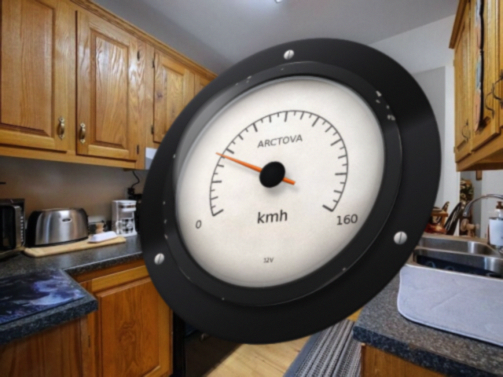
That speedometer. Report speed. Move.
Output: 35 km/h
